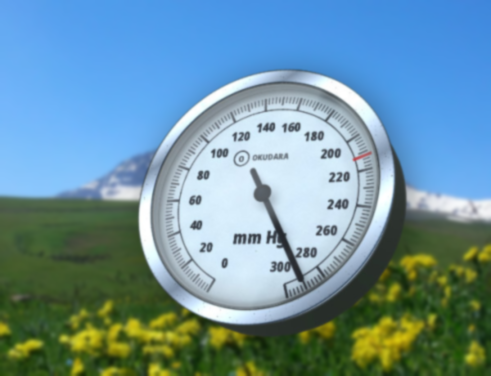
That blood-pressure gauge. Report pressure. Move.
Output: 290 mmHg
